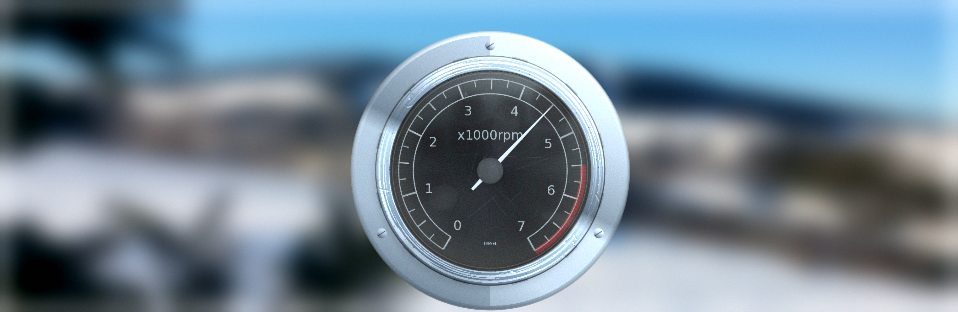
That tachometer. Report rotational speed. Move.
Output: 4500 rpm
